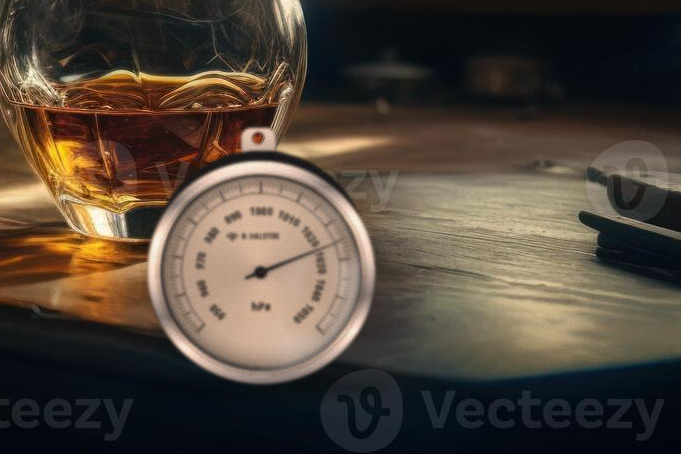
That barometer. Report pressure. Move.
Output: 1025 hPa
